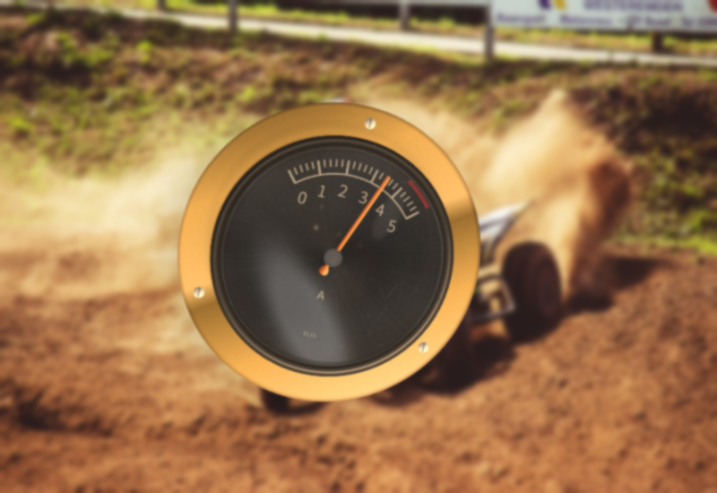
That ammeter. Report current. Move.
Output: 3.4 A
